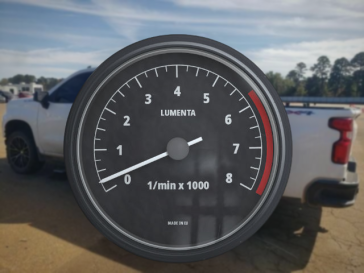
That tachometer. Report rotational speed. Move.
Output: 250 rpm
